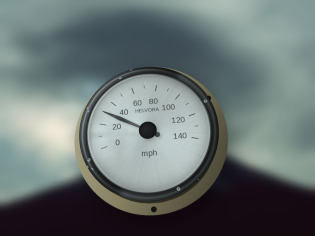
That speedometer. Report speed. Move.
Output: 30 mph
